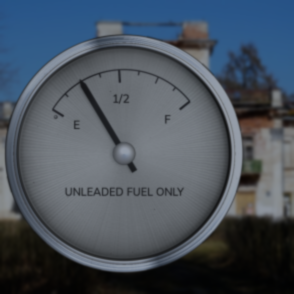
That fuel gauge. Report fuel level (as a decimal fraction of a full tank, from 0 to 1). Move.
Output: 0.25
